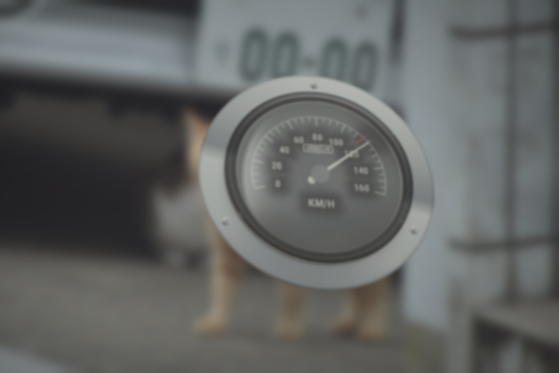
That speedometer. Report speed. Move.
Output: 120 km/h
